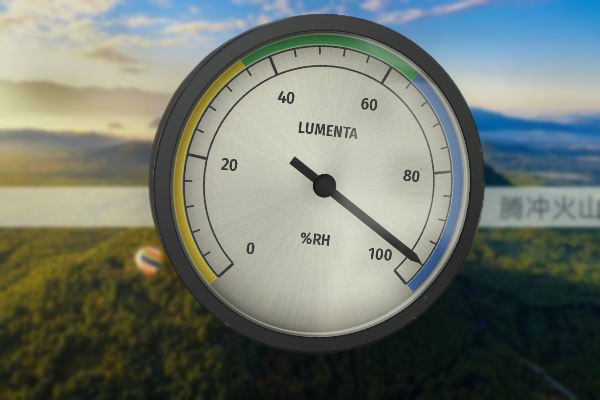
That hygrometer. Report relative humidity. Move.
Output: 96 %
